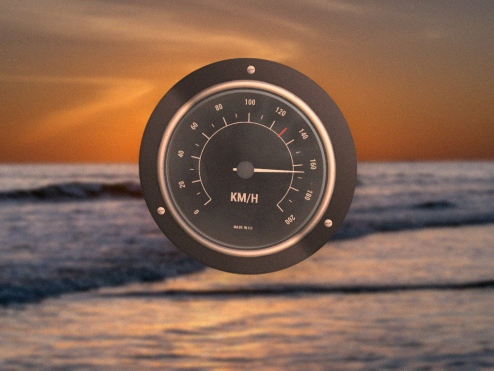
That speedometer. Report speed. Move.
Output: 165 km/h
